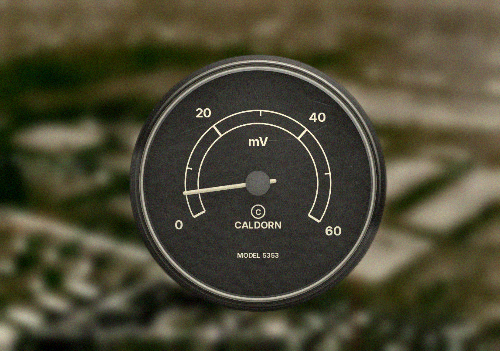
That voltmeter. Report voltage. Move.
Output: 5 mV
